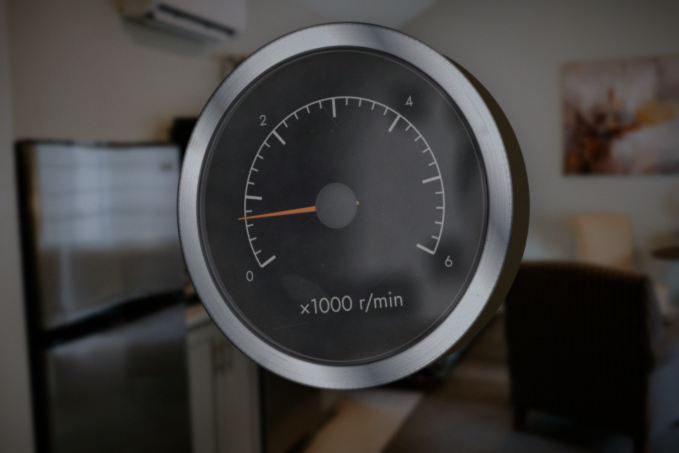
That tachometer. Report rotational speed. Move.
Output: 700 rpm
